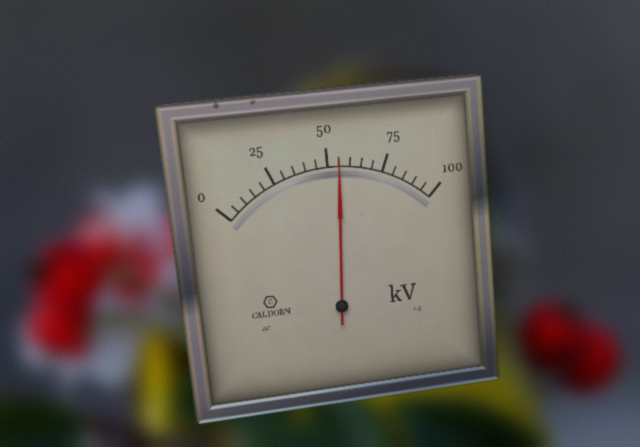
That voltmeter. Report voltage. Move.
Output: 55 kV
